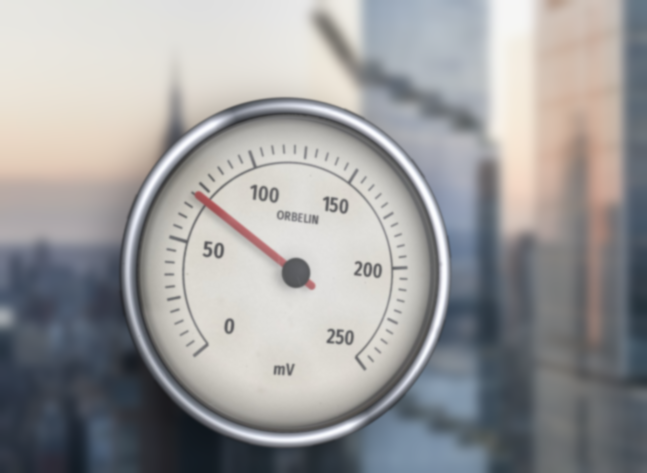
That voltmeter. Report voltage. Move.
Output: 70 mV
